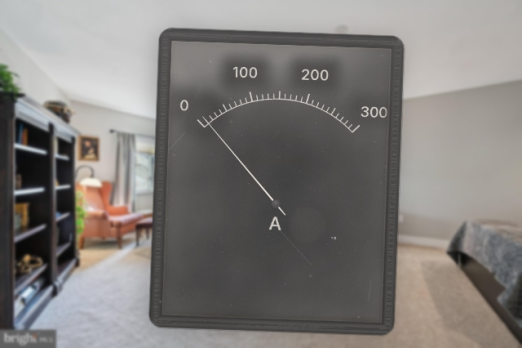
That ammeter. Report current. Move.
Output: 10 A
